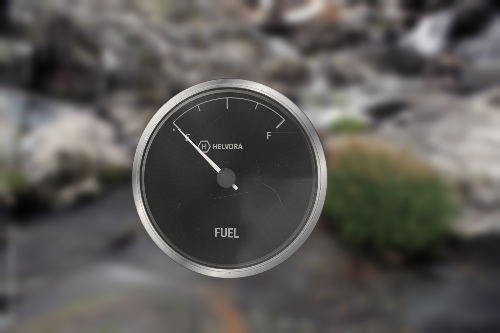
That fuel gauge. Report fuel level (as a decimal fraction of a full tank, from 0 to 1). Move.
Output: 0
